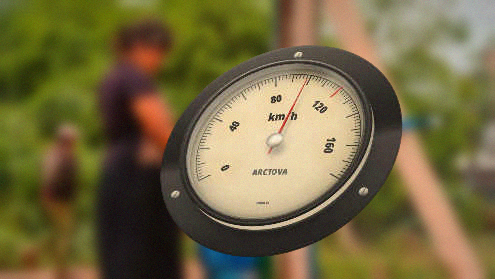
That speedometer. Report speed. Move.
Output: 100 km/h
